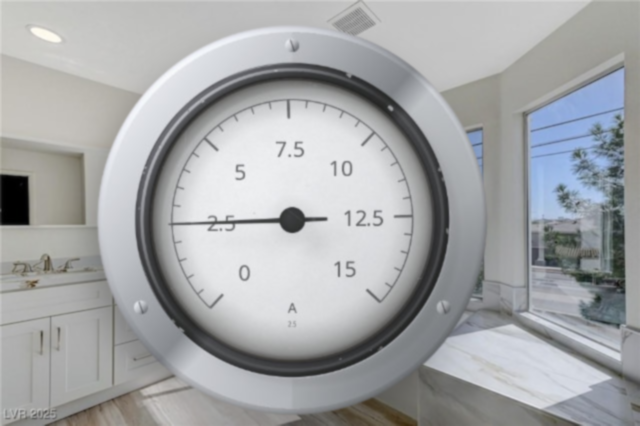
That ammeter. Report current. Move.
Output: 2.5 A
